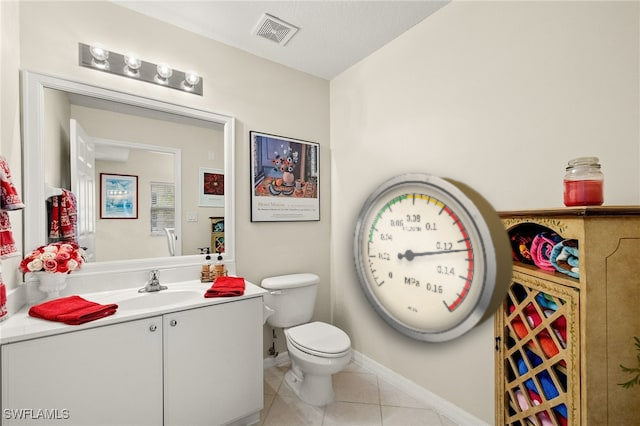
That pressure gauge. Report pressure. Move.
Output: 0.125 MPa
